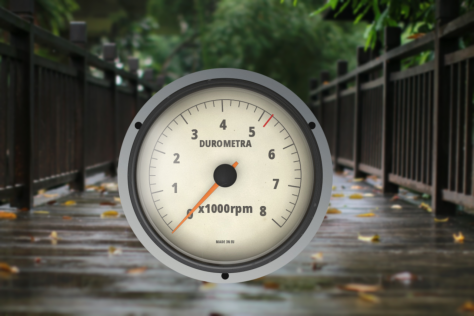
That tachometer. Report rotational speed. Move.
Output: 0 rpm
